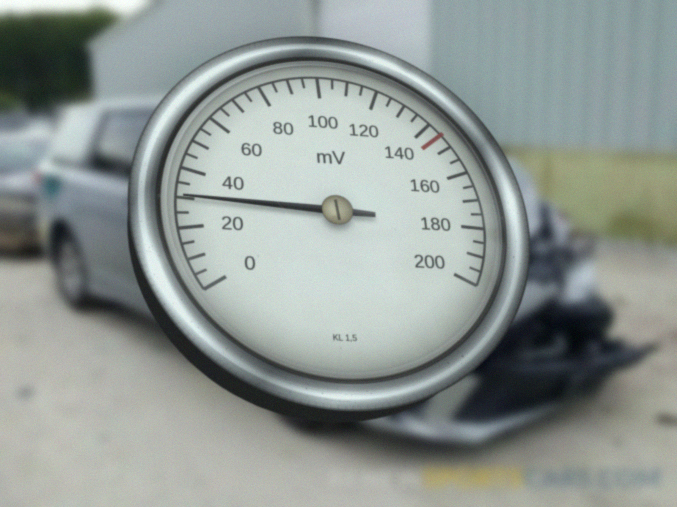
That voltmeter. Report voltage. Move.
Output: 30 mV
